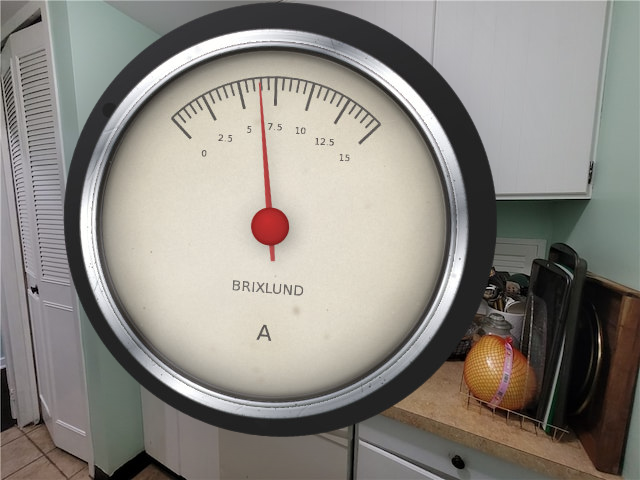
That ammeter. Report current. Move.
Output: 6.5 A
